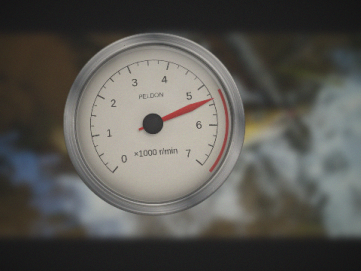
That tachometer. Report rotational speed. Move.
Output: 5375 rpm
